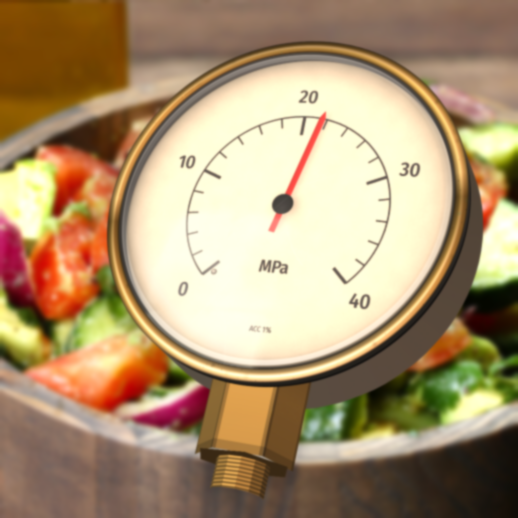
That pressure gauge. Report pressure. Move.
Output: 22 MPa
